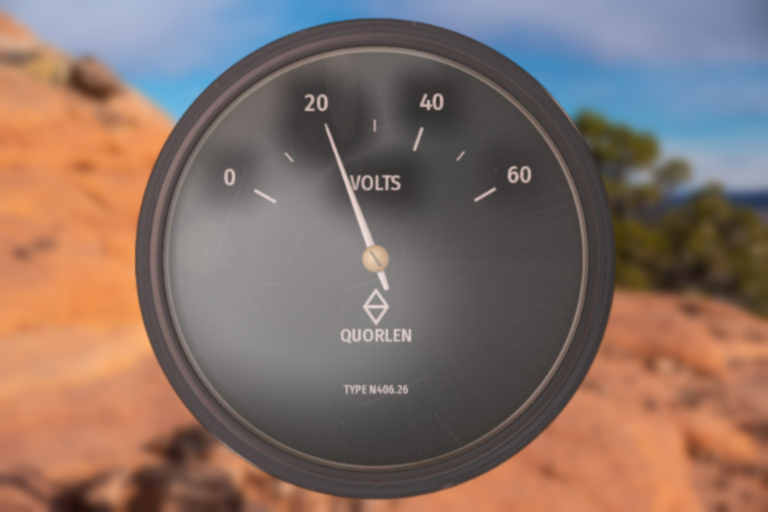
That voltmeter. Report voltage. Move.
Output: 20 V
